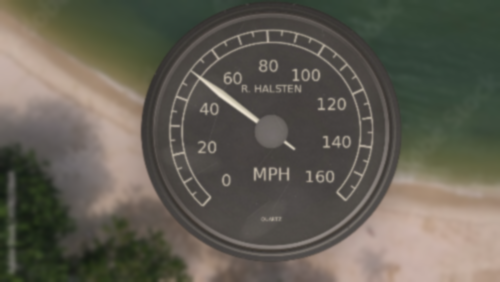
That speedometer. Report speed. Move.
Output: 50 mph
